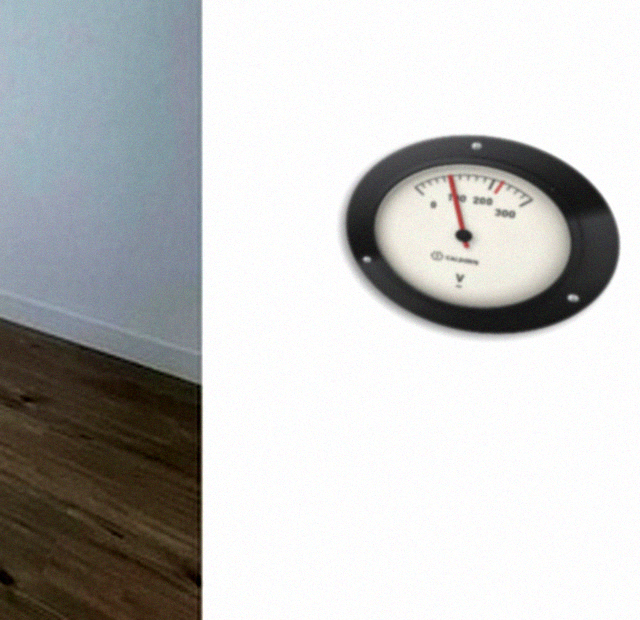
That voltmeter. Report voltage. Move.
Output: 100 V
